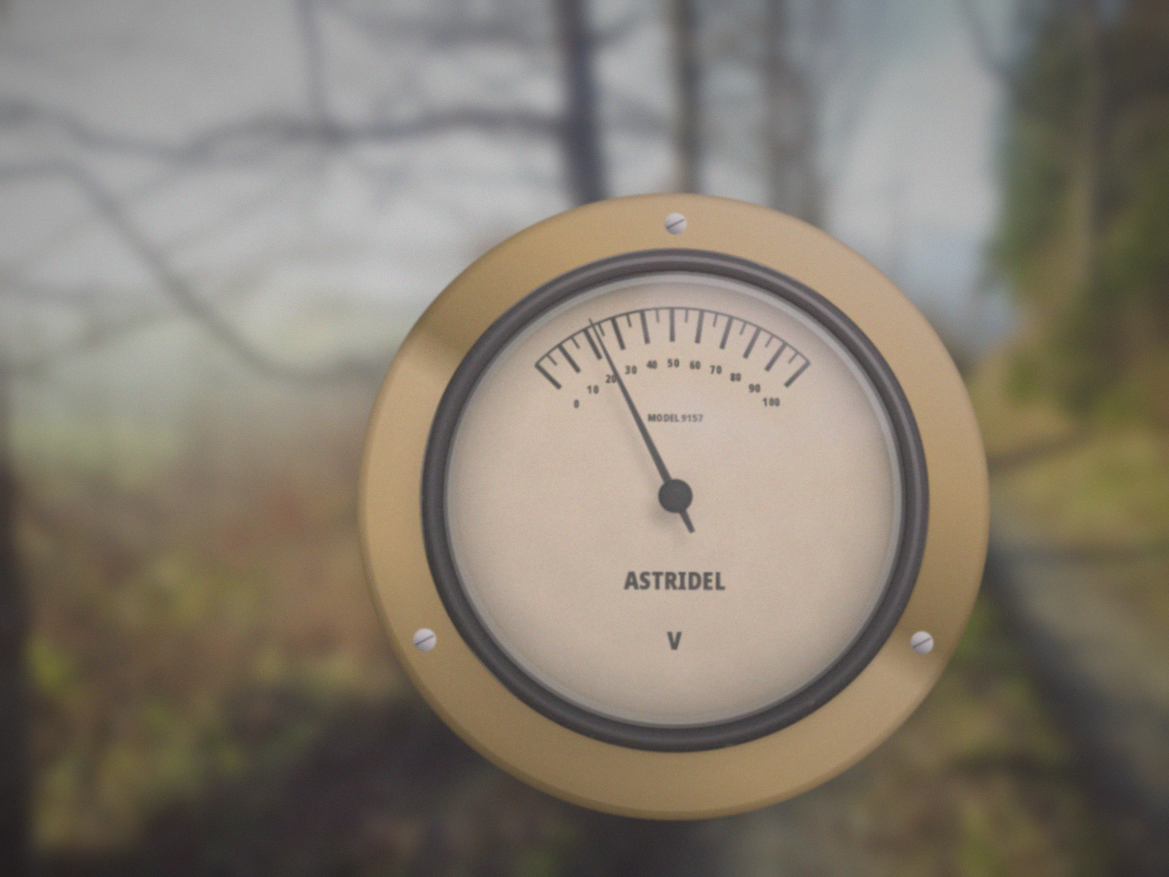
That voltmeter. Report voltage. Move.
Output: 22.5 V
